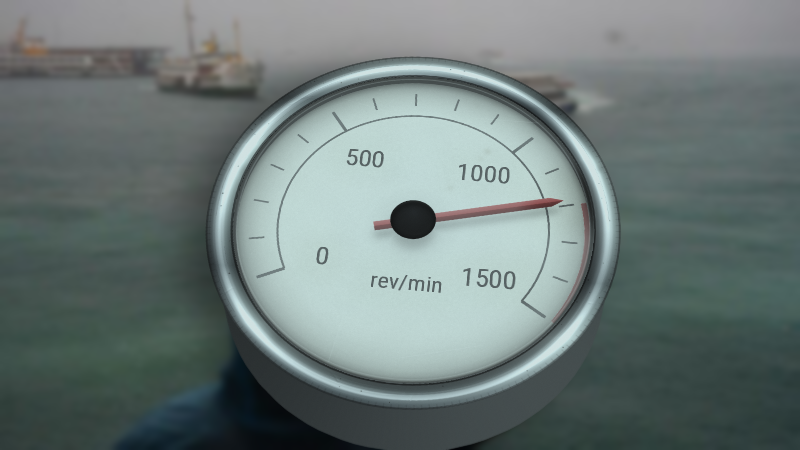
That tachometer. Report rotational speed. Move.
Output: 1200 rpm
